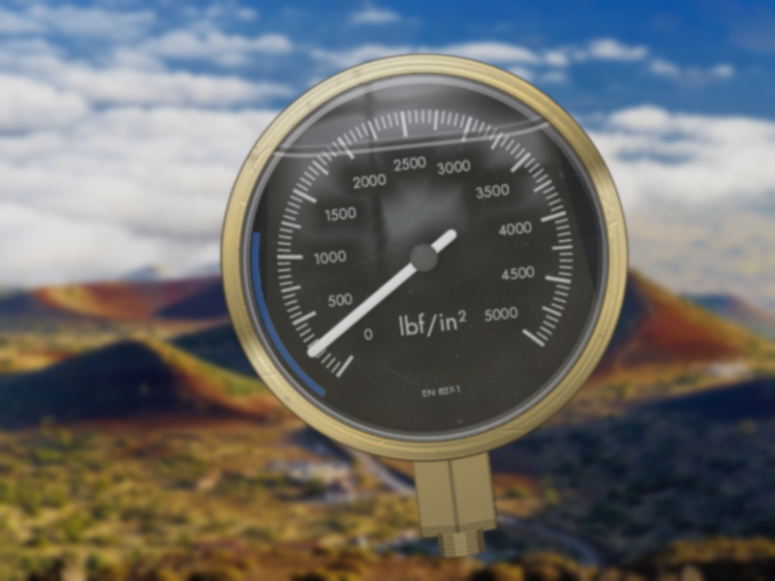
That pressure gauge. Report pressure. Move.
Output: 250 psi
